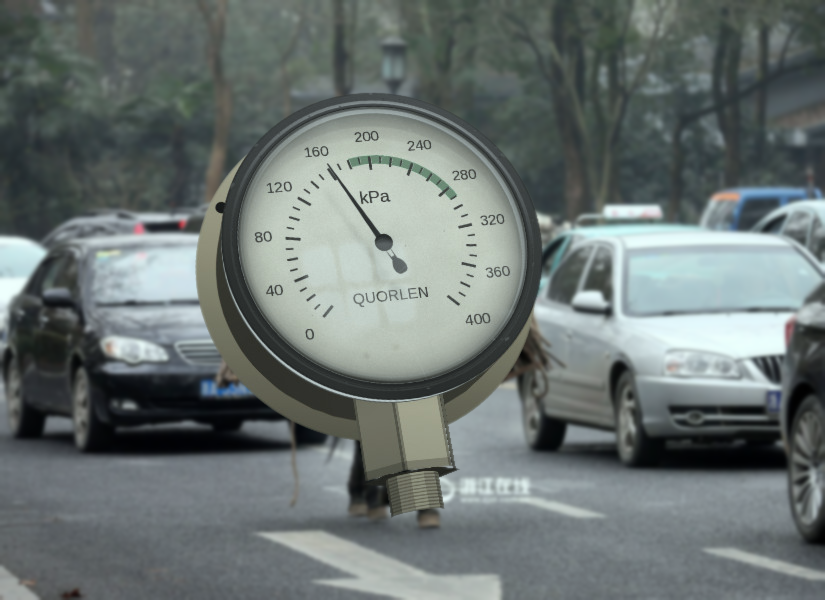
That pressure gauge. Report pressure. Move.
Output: 160 kPa
